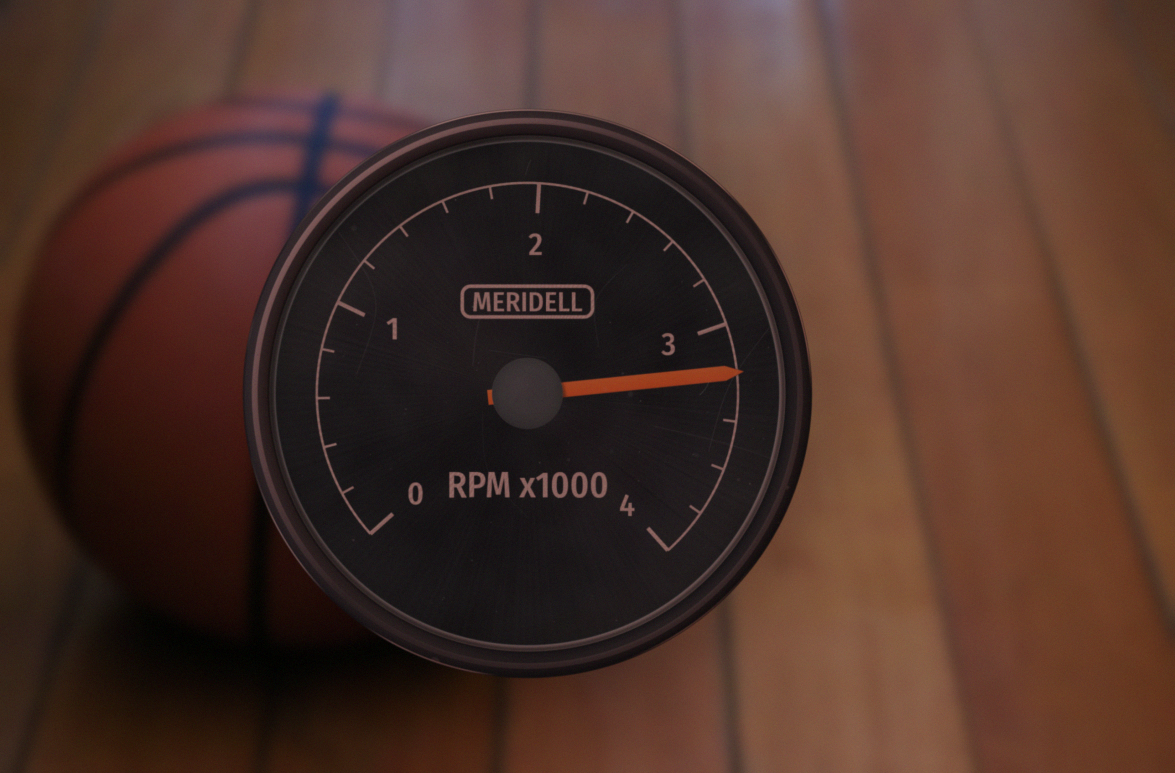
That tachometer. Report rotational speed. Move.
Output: 3200 rpm
